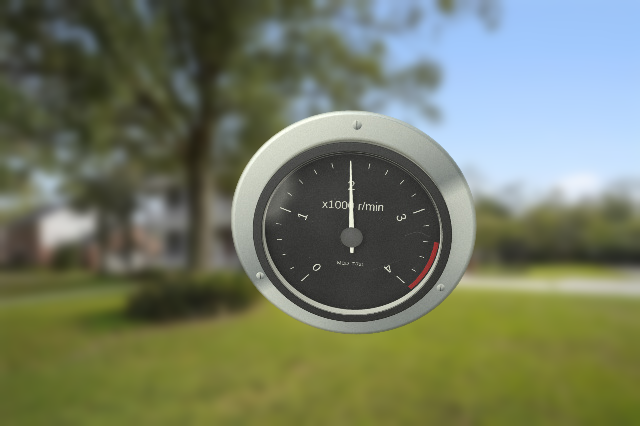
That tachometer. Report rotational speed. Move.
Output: 2000 rpm
